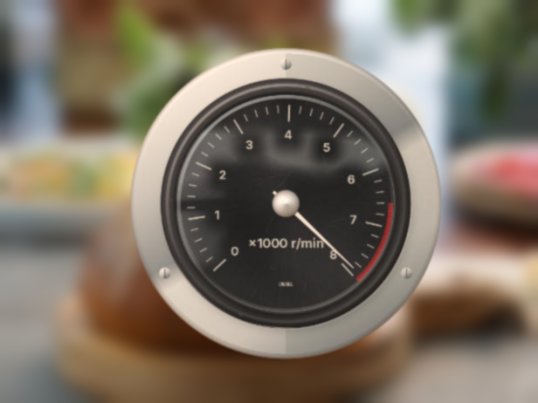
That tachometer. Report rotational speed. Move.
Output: 7900 rpm
